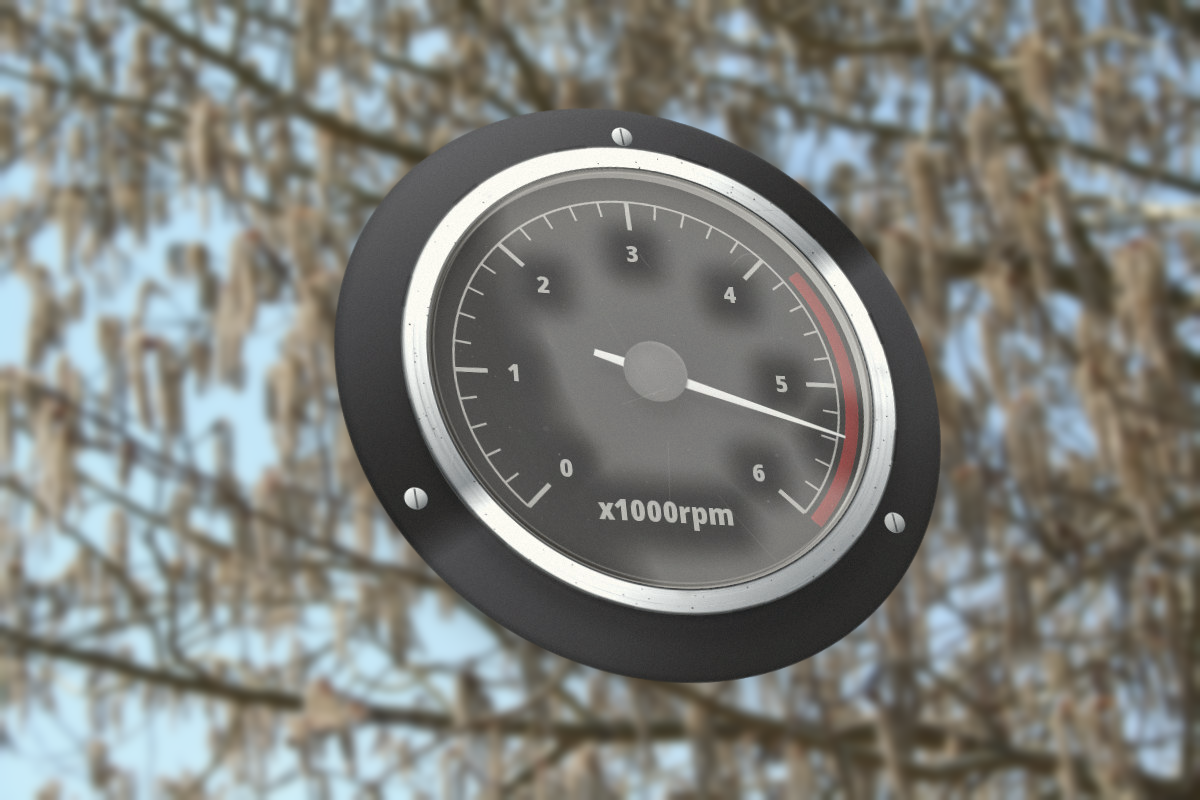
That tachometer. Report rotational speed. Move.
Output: 5400 rpm
